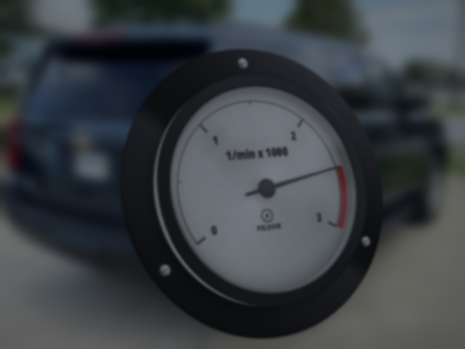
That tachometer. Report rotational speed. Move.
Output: 2500 rpm
